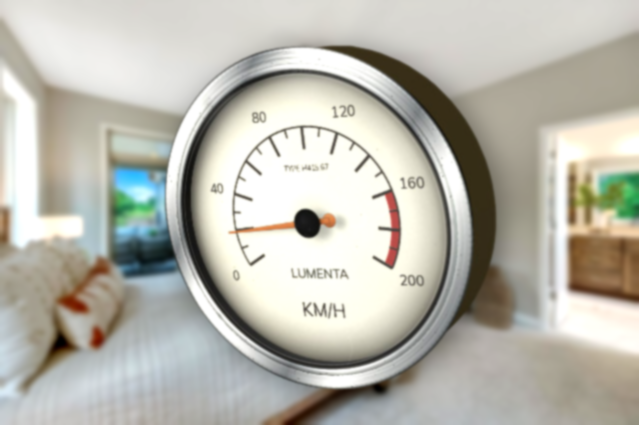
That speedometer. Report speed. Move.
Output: 20 km/h
